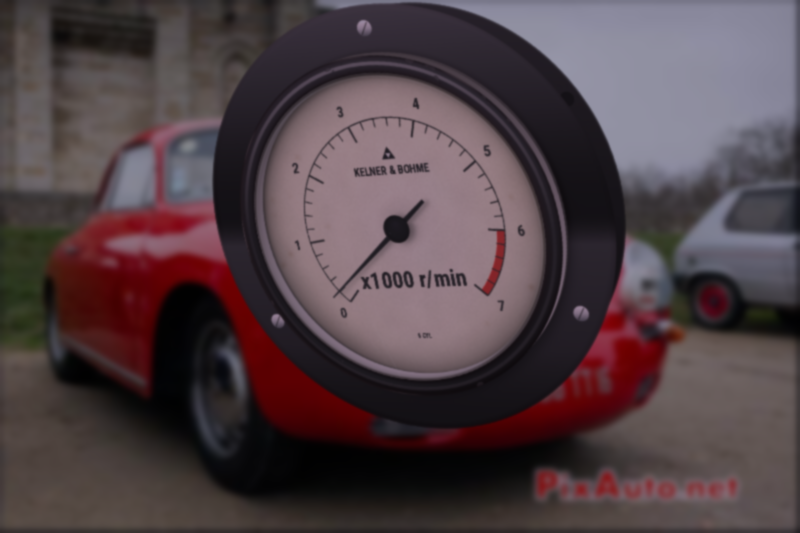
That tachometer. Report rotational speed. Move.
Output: 200 rpm
